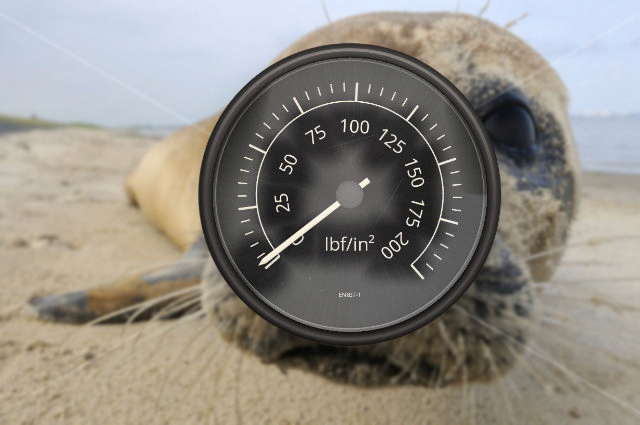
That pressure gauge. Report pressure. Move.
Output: 2.5 psi
